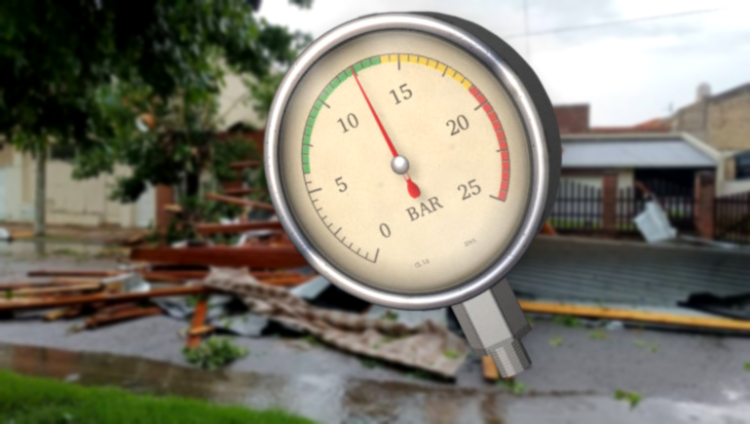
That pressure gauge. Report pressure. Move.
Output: 12.5 bar
